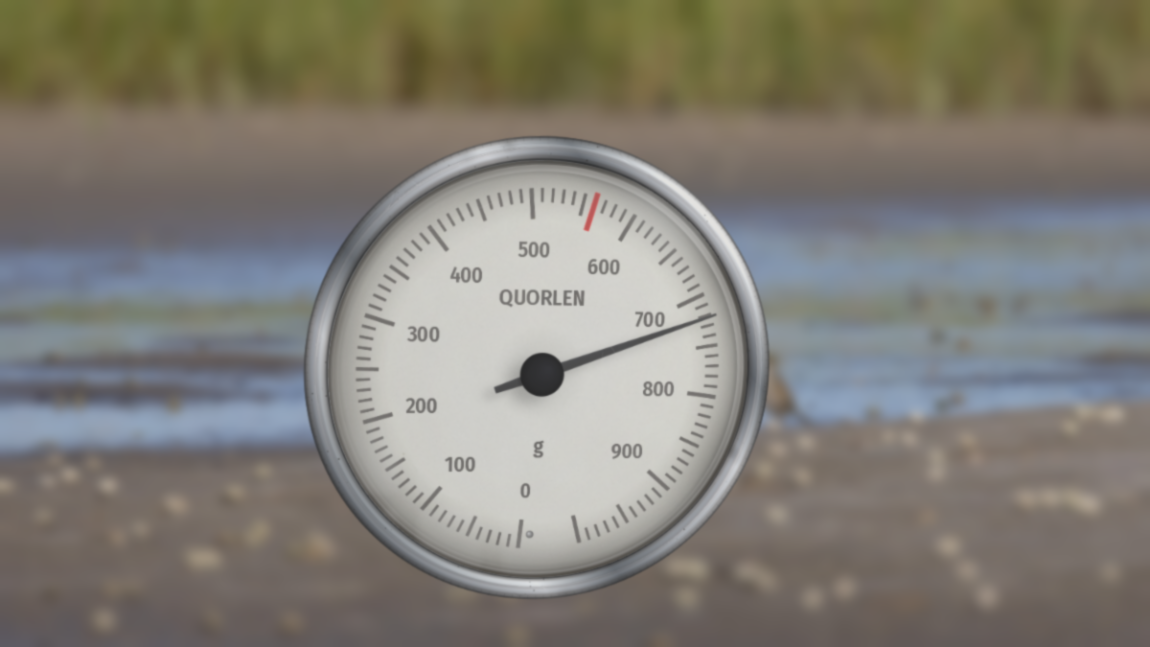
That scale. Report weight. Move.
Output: 720 g
